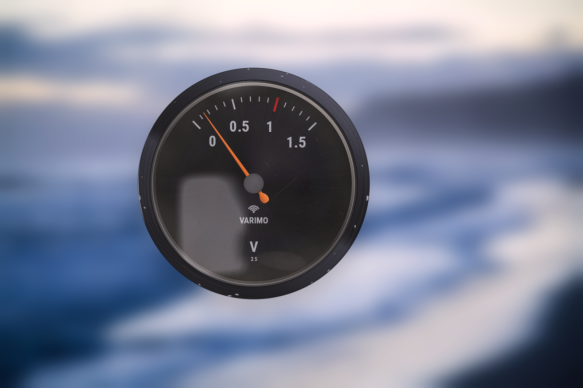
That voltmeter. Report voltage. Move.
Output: 0.15 V
